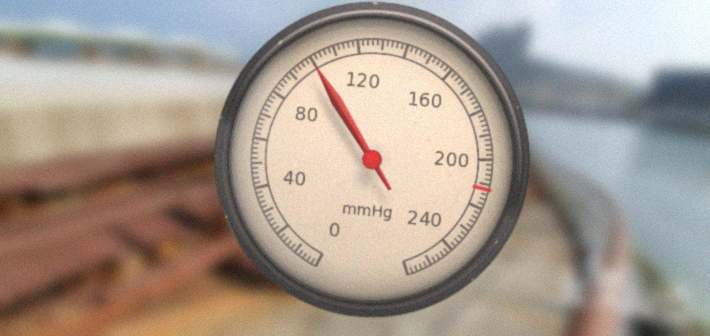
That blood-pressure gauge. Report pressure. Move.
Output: 100 mmHg
